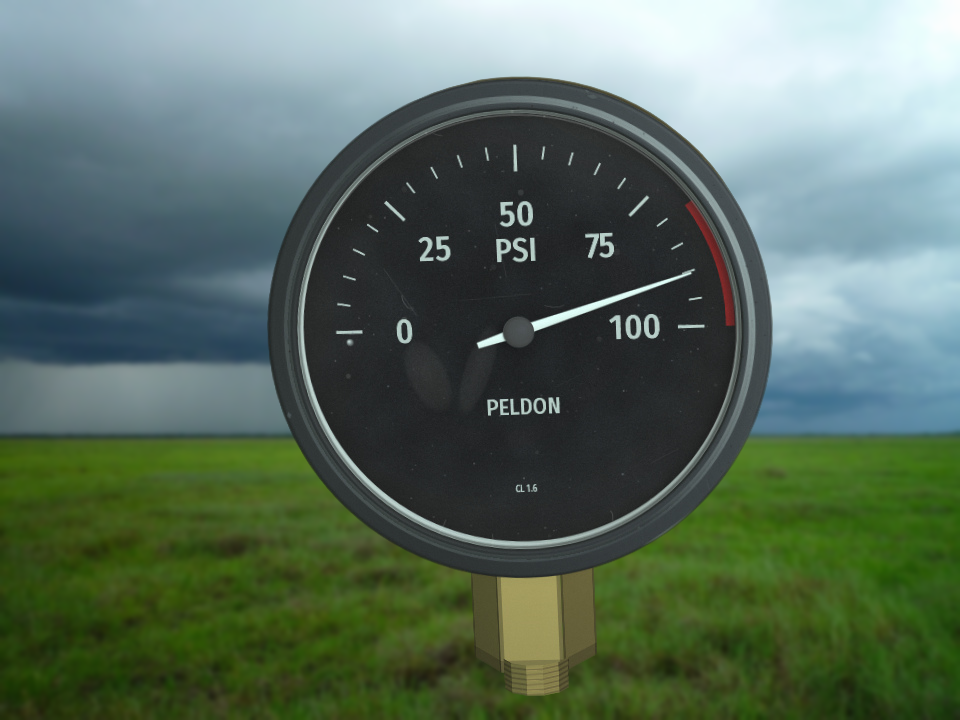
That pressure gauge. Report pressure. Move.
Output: 90 psi
